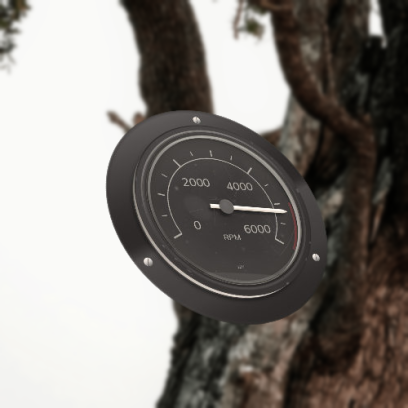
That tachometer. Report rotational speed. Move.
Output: 5250 rpm
